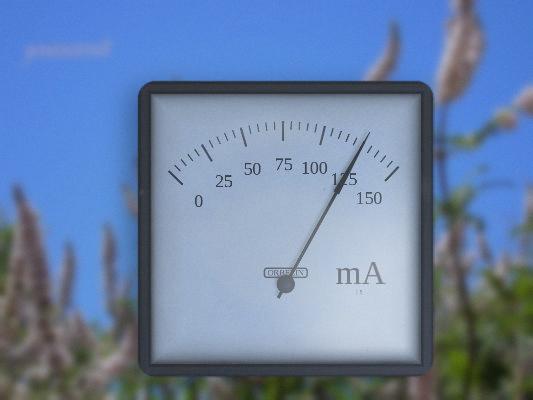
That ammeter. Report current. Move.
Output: 125 mA
